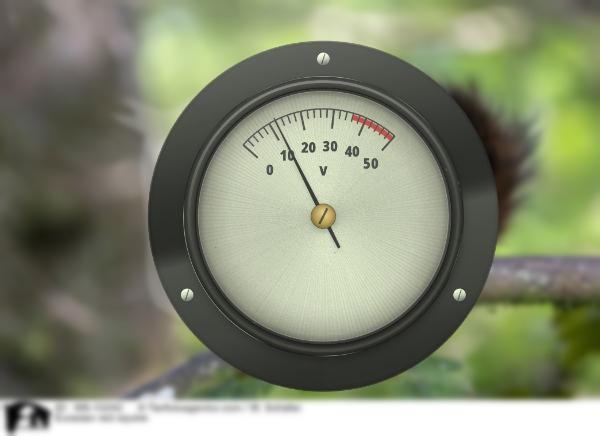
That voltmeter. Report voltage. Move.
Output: 12 V
